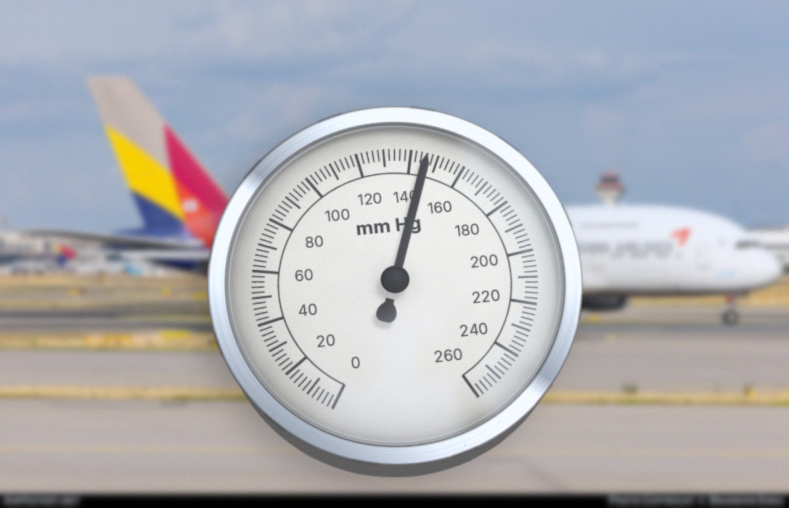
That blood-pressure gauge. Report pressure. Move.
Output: 146 mmHg
